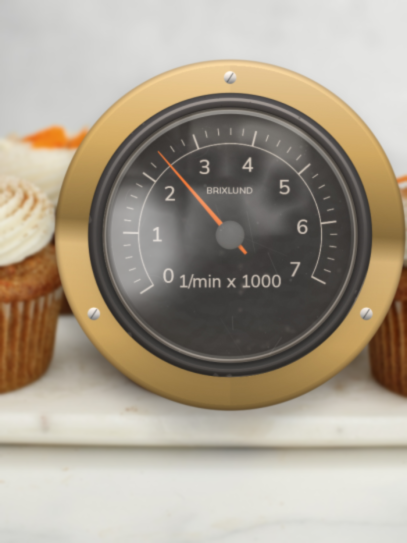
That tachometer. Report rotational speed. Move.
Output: 2400 rpm
